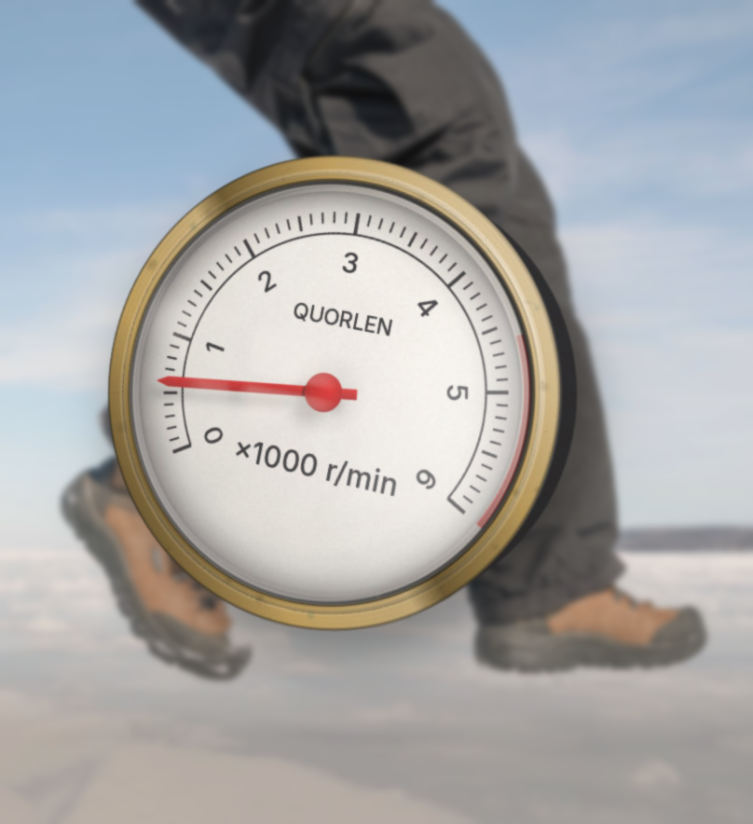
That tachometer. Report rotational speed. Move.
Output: 600 rpm
